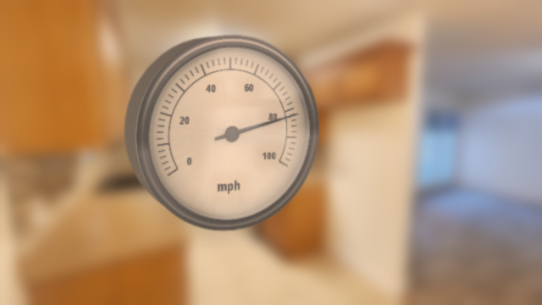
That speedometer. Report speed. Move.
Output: 82 mph
